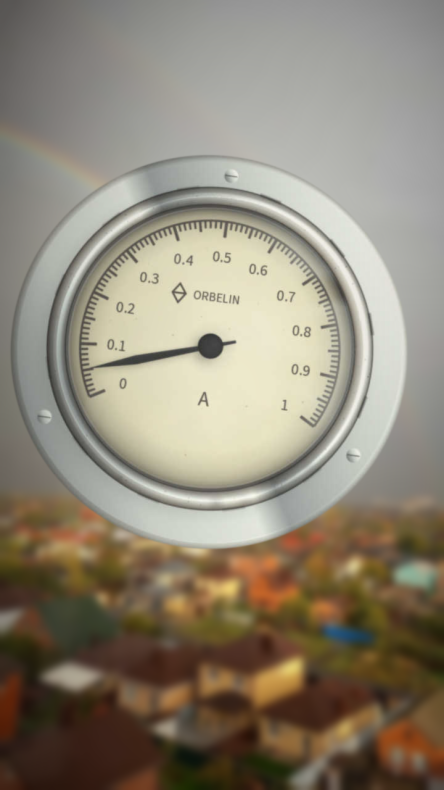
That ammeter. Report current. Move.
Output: 0.05 A
